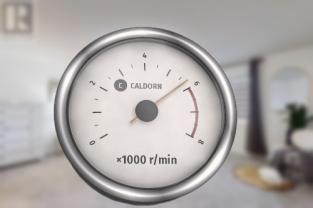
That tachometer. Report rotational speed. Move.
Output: 5750 rpm
